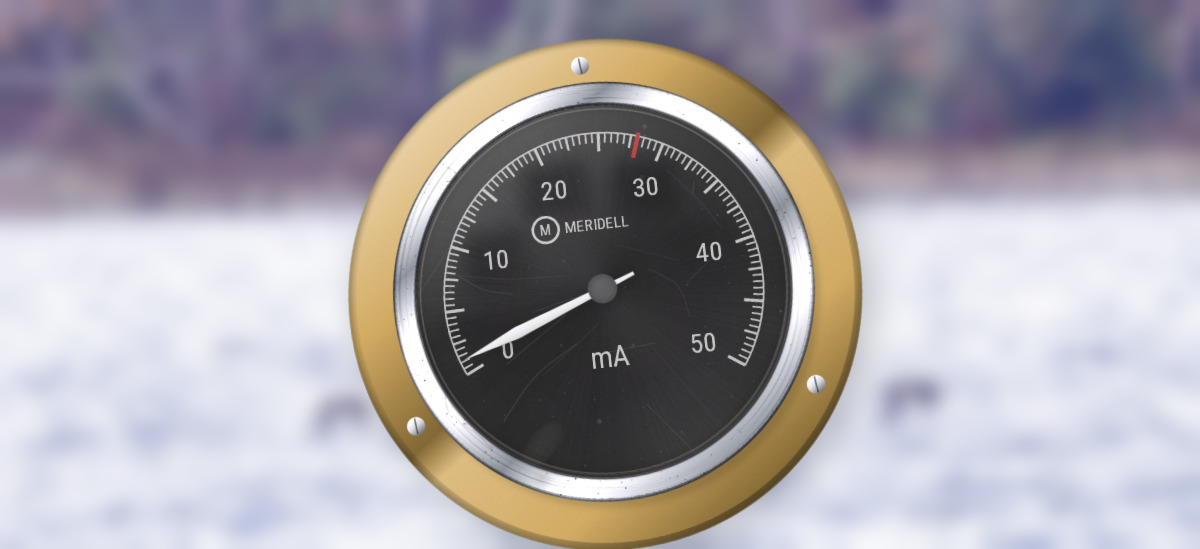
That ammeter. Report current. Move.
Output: 1 mA
